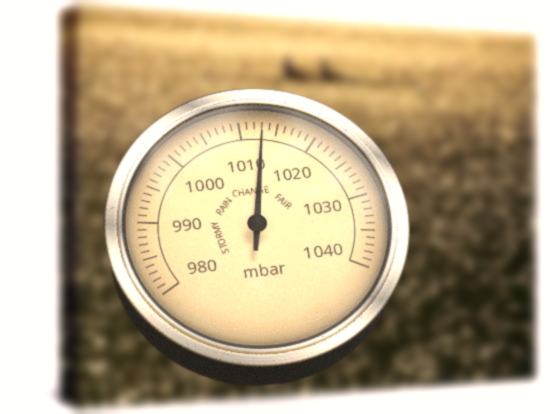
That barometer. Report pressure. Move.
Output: 1013 mbar
